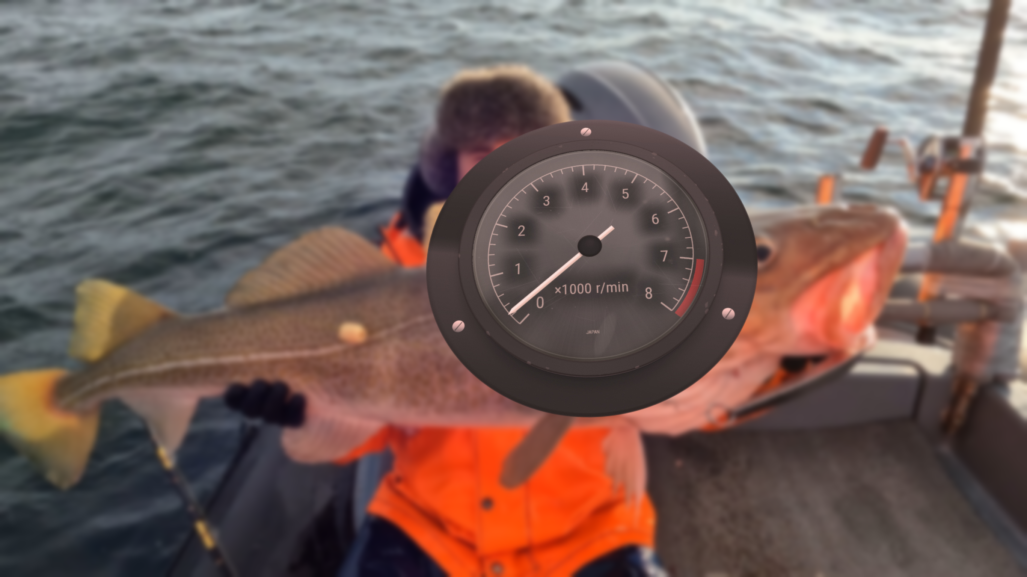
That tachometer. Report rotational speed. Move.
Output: 200 rpm
